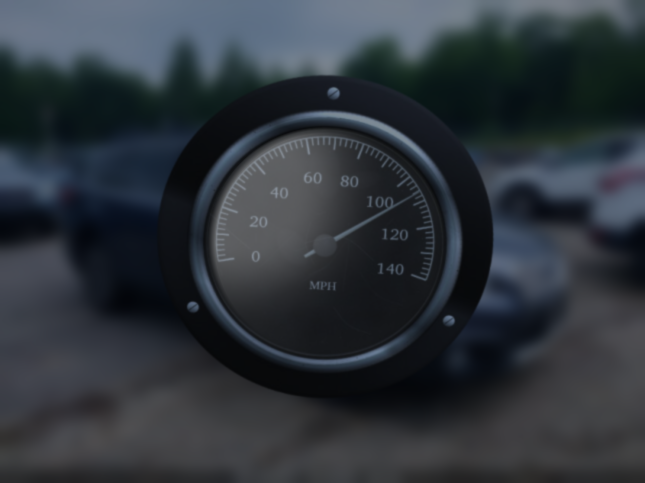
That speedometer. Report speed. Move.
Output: 106 mph
